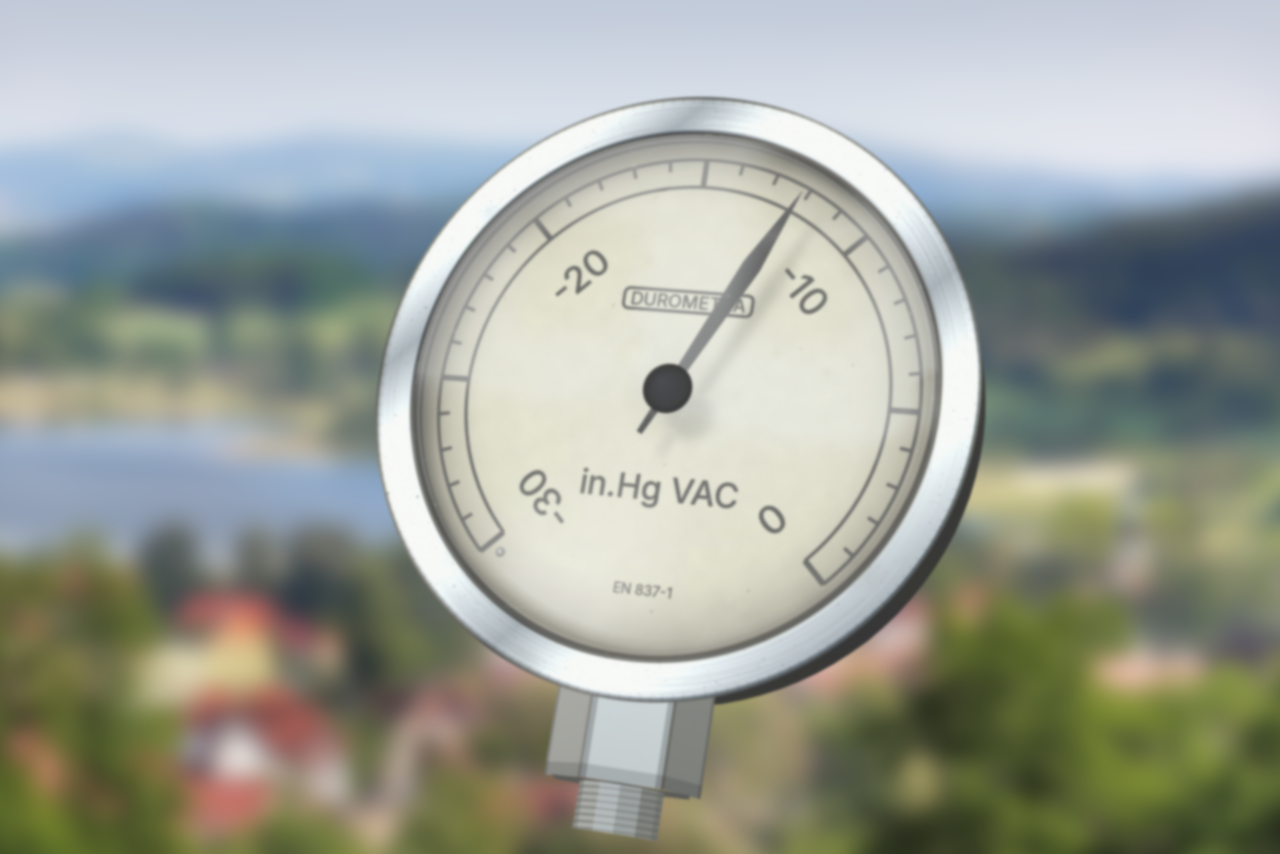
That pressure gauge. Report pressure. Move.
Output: -12 inHg
